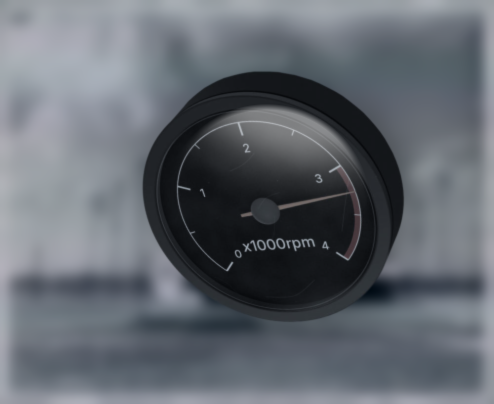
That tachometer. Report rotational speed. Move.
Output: 3250 rpm
